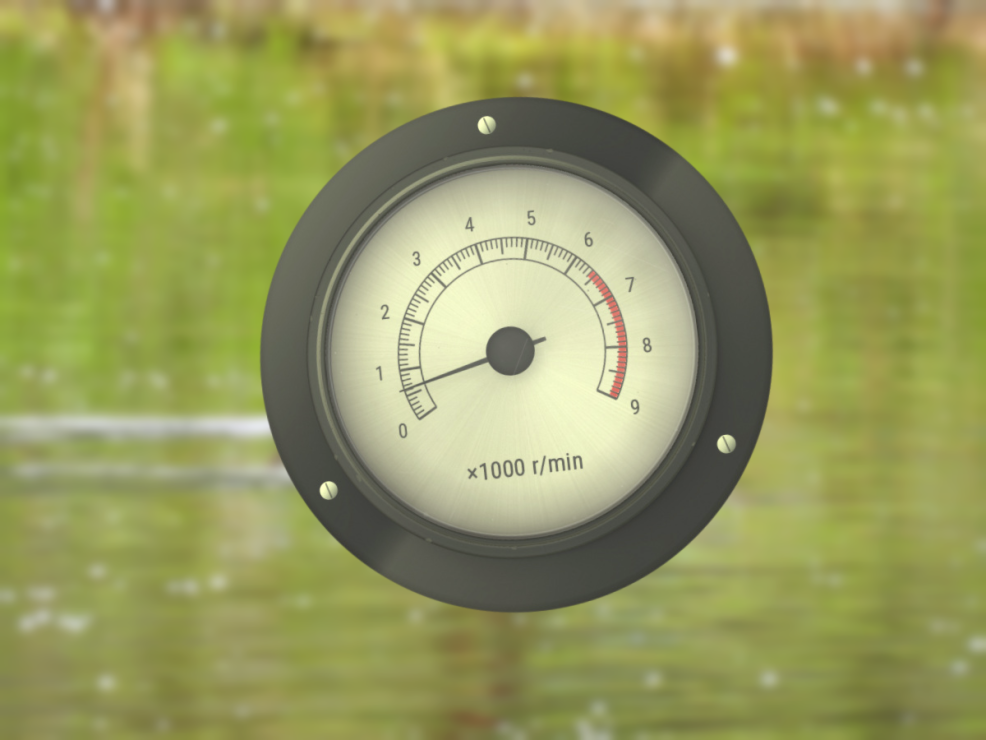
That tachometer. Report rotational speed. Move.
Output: 600 rpm
